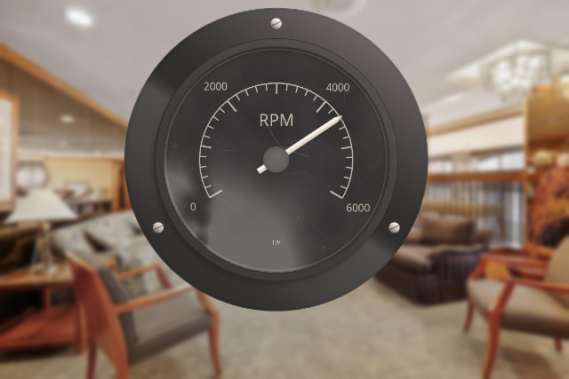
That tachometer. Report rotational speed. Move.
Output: 4400 rpm
